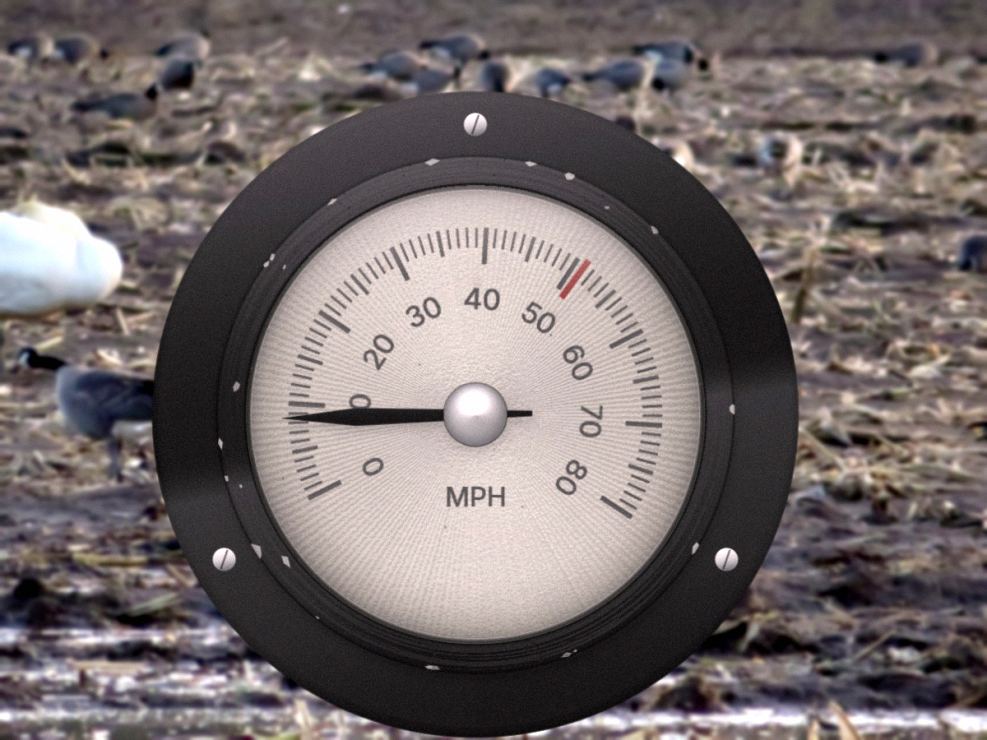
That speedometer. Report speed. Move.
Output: 8.5 mph
